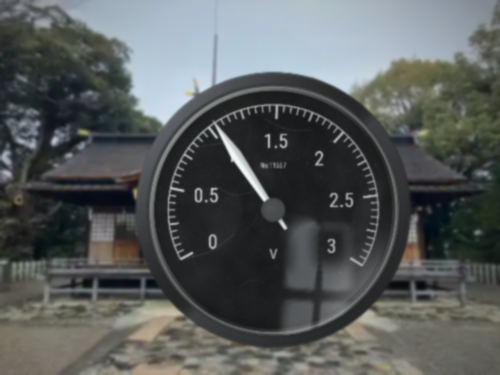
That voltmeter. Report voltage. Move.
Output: 1.05 V
